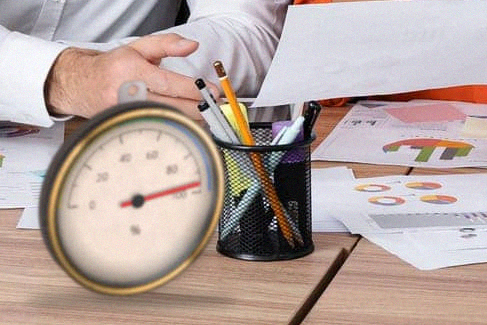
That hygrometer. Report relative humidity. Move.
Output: 95 %
